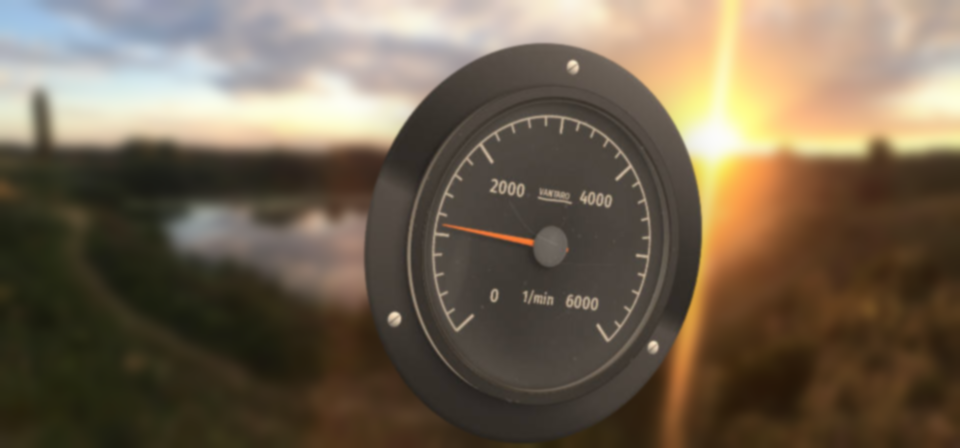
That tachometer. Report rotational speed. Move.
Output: 1100 rpm
